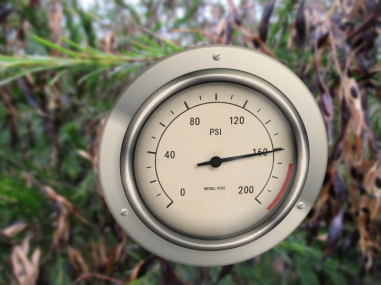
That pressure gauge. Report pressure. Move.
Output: 160 psi
